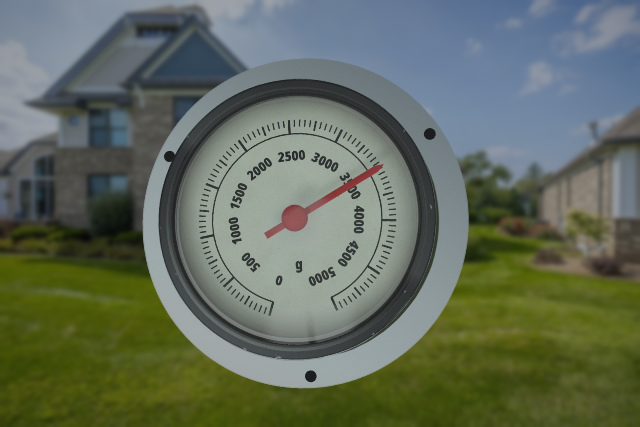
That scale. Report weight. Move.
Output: 3500 g
